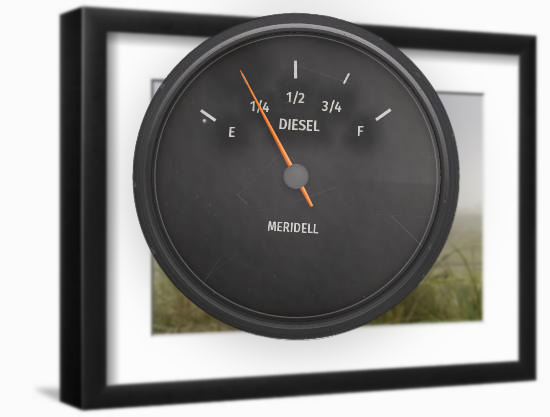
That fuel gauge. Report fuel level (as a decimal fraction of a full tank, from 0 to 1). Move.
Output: 0.25
